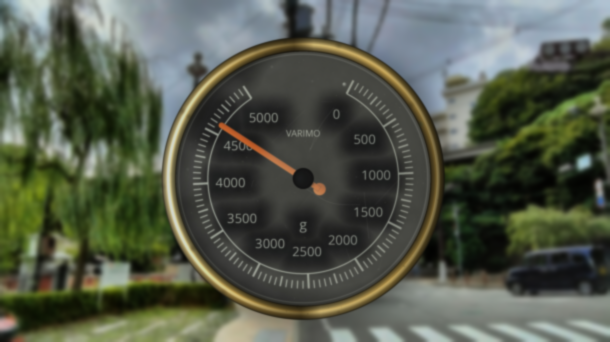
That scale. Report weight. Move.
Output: 4600 g
